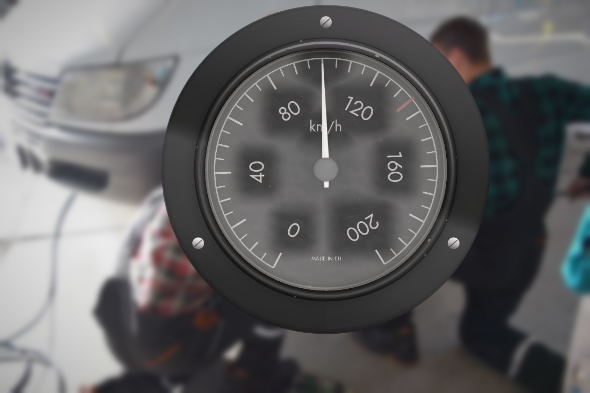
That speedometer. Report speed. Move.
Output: 100 km/h
